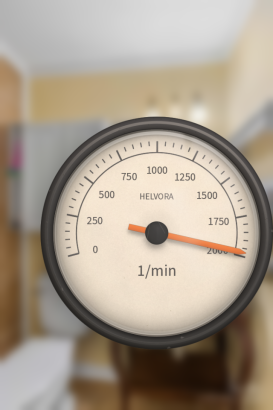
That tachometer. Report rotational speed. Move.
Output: 1975 rpm
